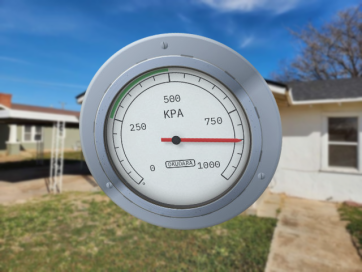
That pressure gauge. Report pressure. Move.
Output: 850 kPa
